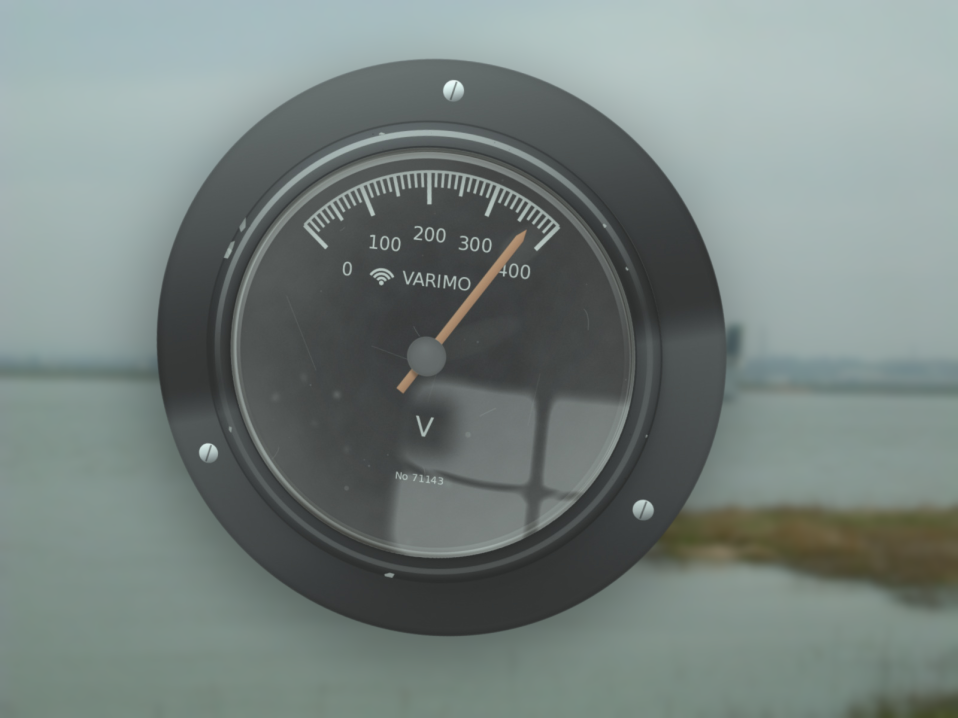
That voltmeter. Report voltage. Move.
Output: 370 V
